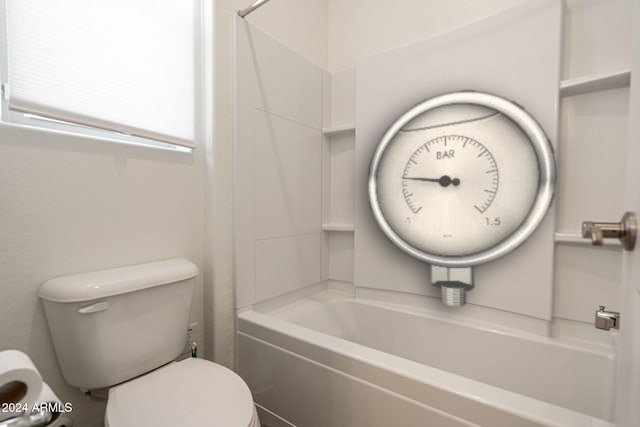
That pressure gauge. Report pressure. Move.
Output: -0.5 bar
